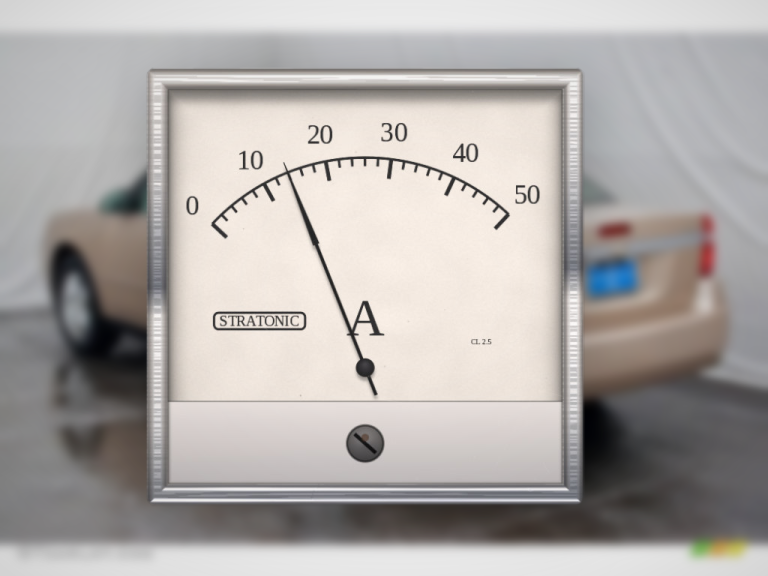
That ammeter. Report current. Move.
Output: 14 A
